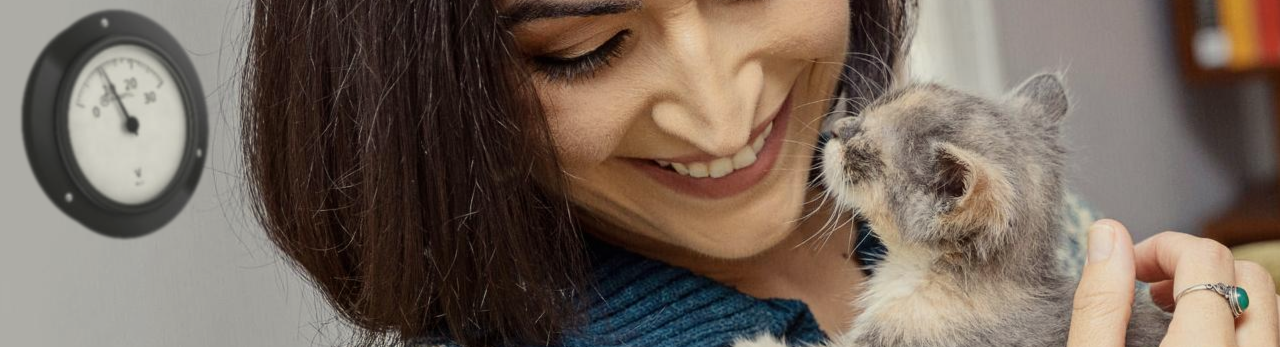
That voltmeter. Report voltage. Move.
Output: 10 V
